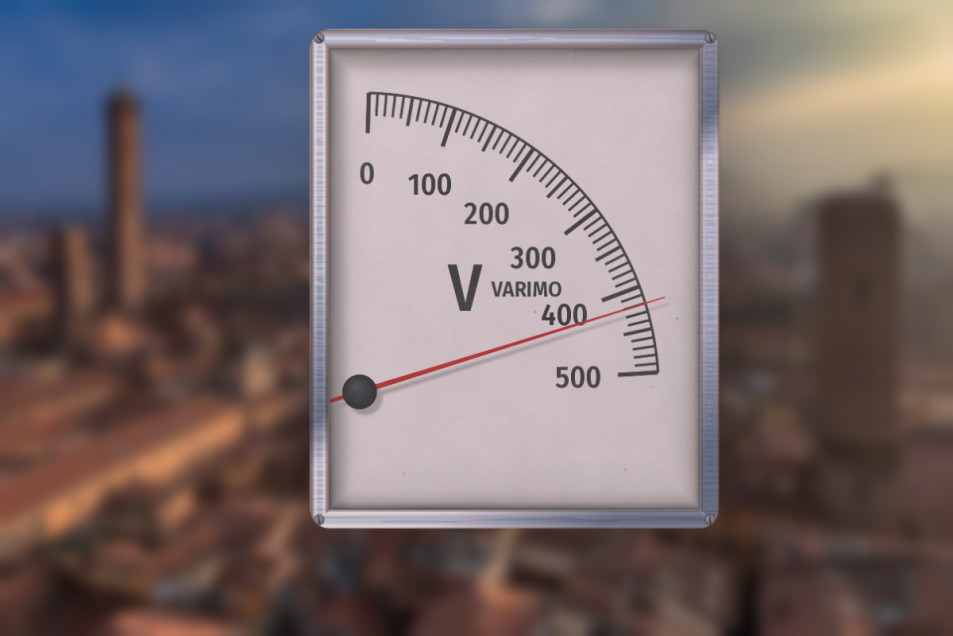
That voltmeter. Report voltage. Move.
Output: 420 V
